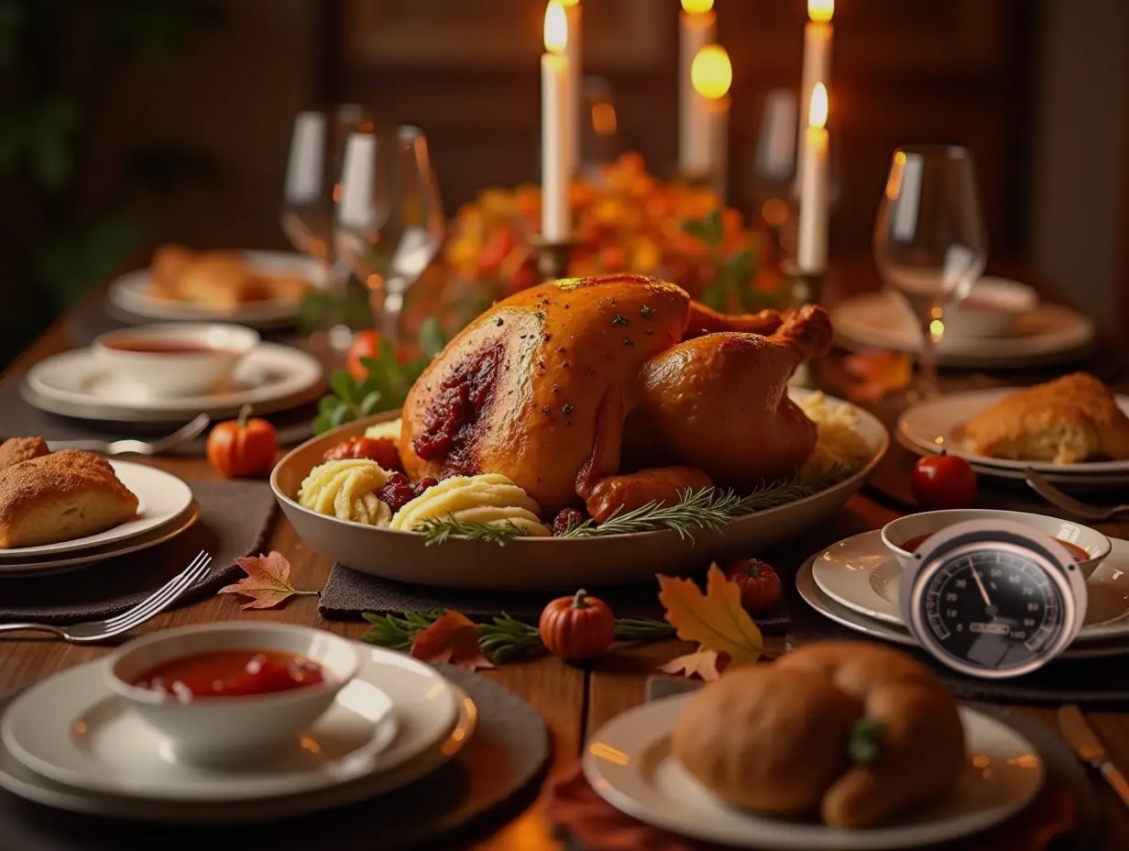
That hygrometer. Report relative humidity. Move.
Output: 40 %
